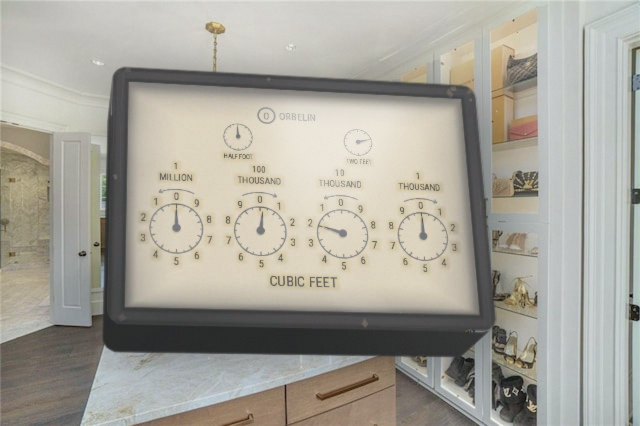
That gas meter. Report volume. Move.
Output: 2000 ft³
